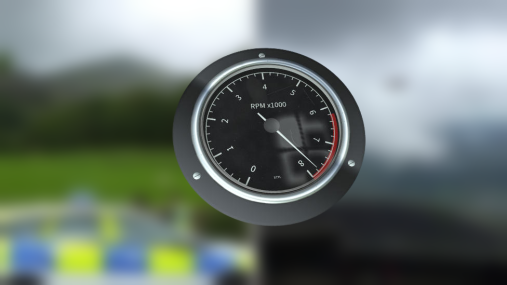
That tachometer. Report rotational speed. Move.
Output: 7800 rpm
